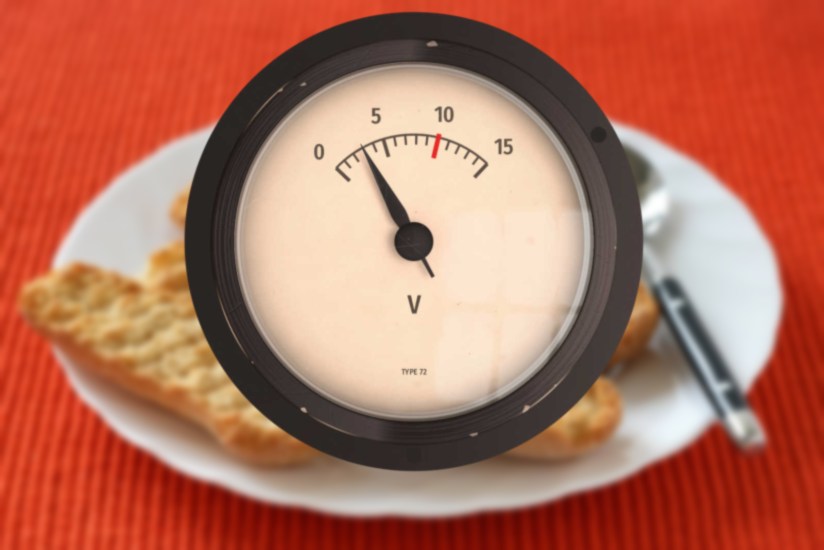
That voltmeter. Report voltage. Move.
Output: 3 V
